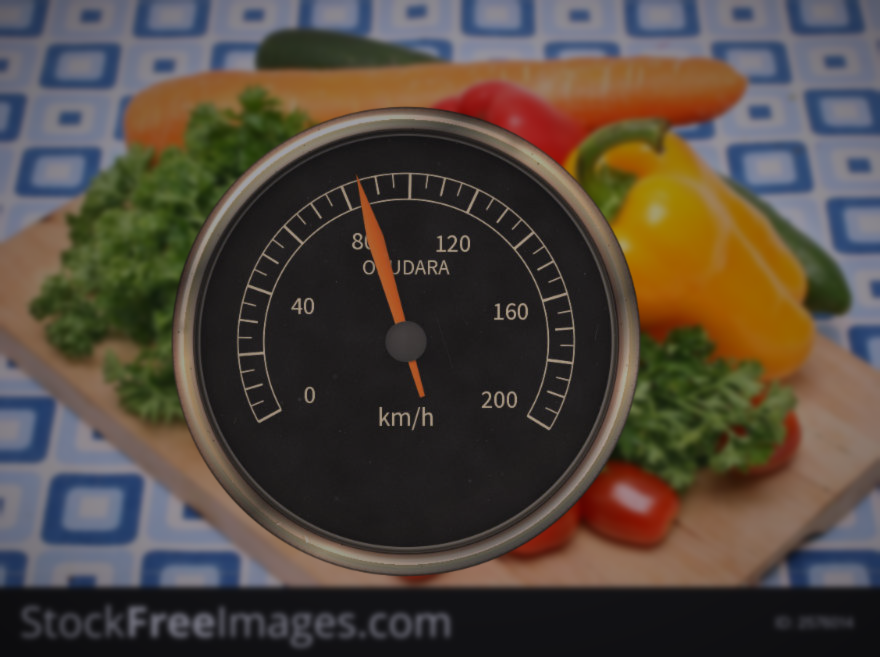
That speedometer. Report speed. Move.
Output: 85 km/h
